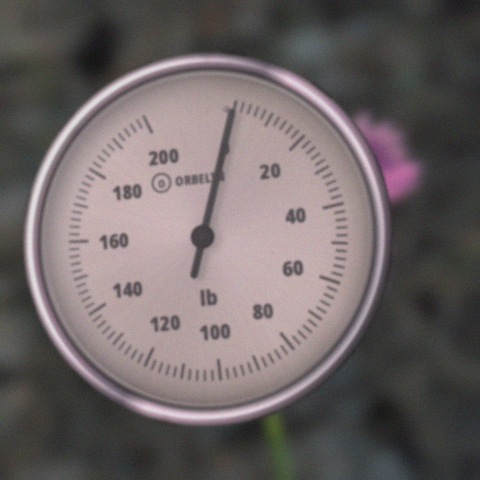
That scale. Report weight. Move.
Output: 0 lb
